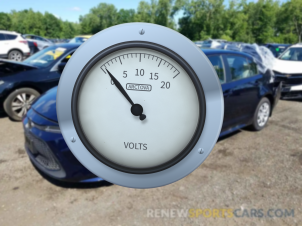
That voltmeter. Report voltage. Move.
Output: 1 V
